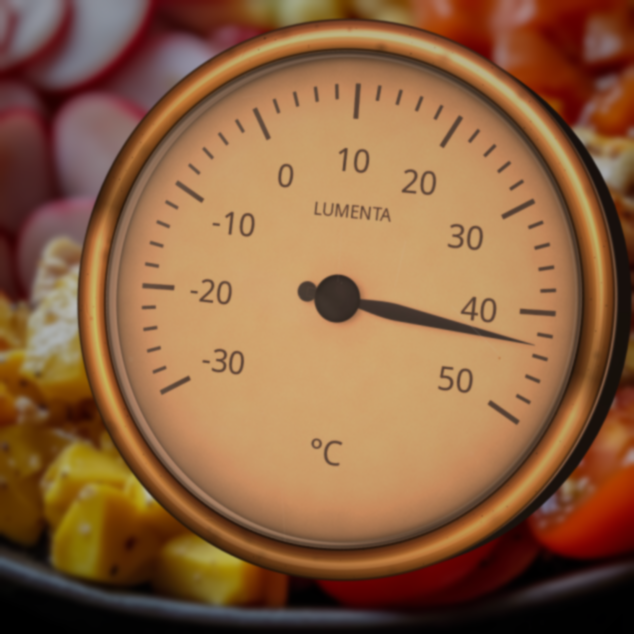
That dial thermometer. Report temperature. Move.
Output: 43 °C
